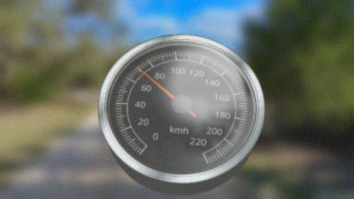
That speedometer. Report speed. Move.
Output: 70 km/h
